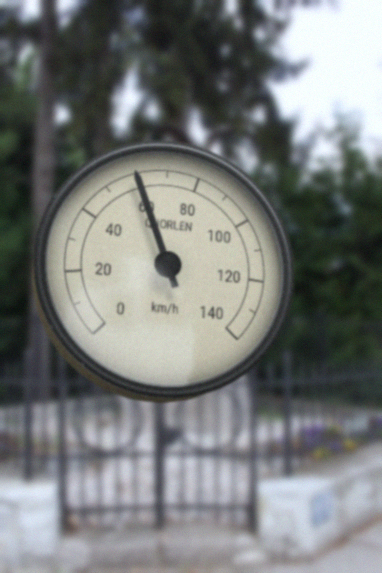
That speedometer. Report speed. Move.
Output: 60 km/h
